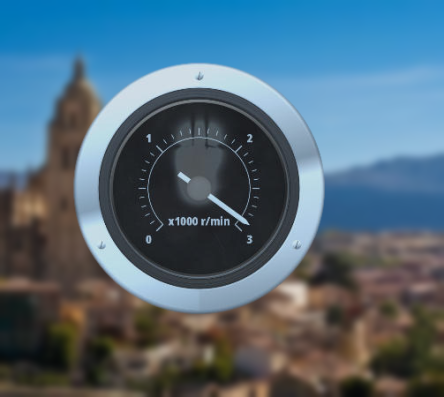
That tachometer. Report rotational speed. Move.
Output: 2900 rpm
